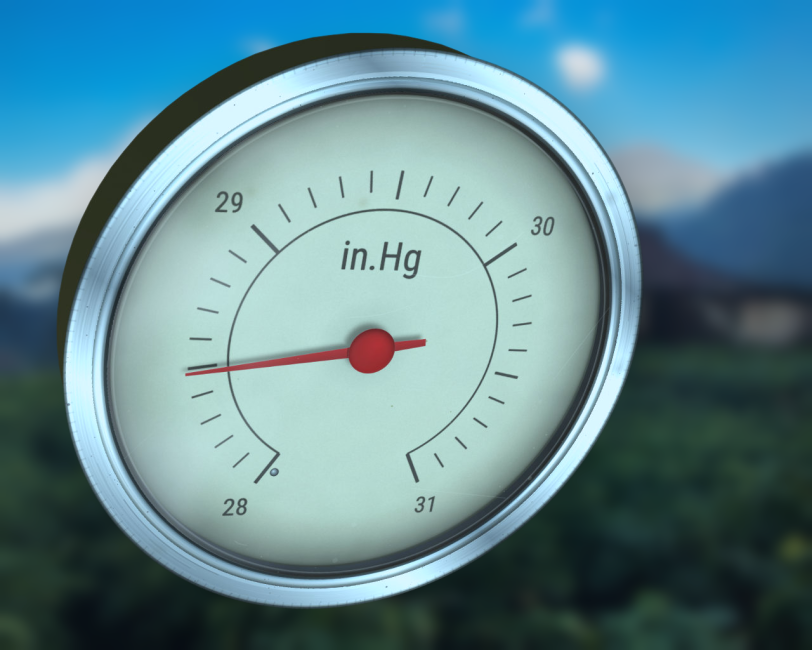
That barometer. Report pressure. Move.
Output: 28.5 inHg
